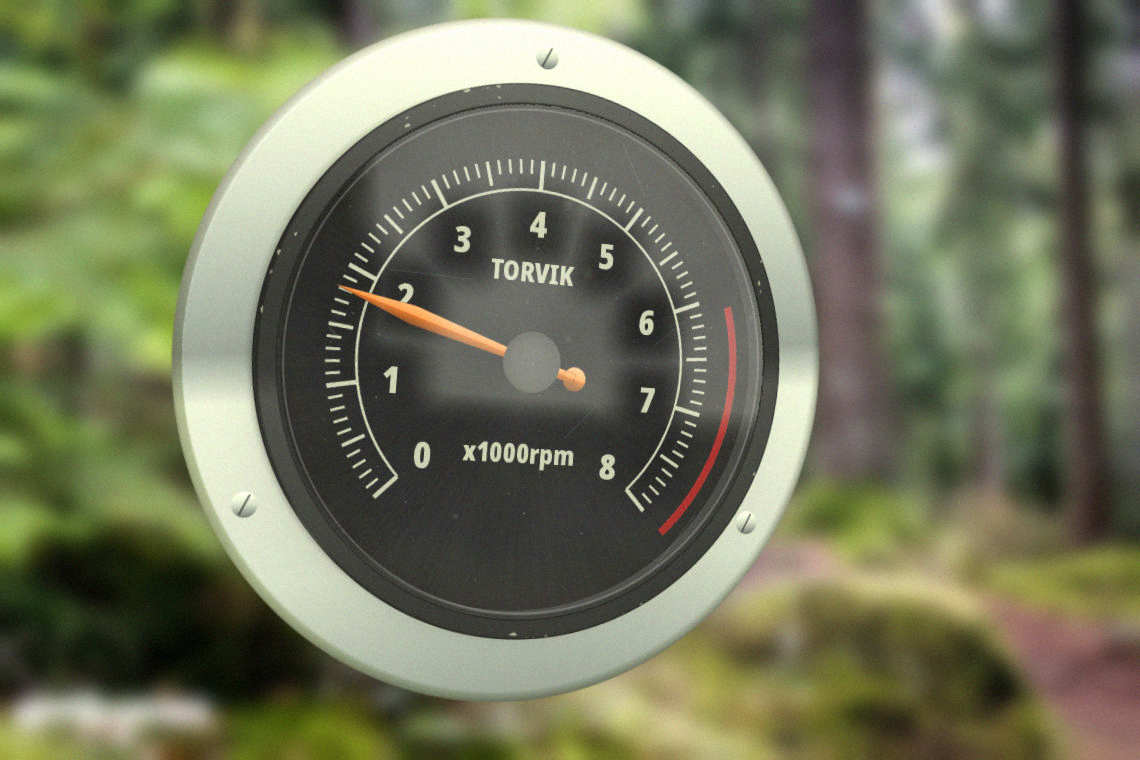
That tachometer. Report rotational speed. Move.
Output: 1800 rpm
